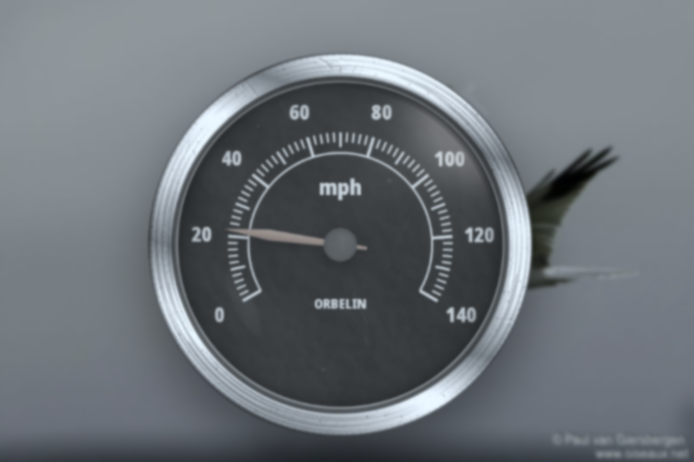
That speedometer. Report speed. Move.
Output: 22 mph
